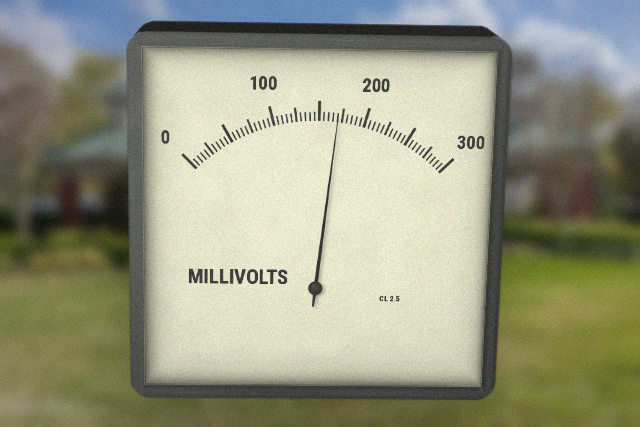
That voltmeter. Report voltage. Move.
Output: 170 mV
